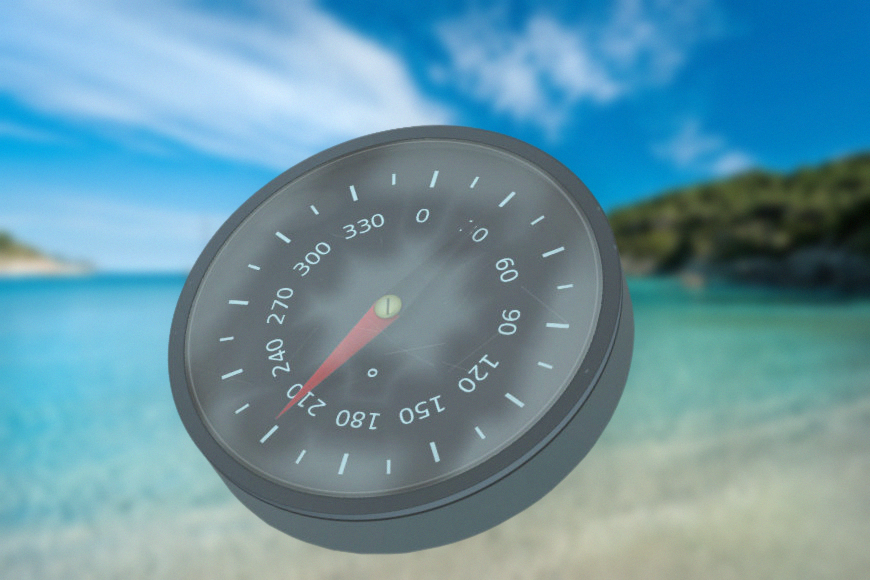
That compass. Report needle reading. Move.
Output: 210 °
